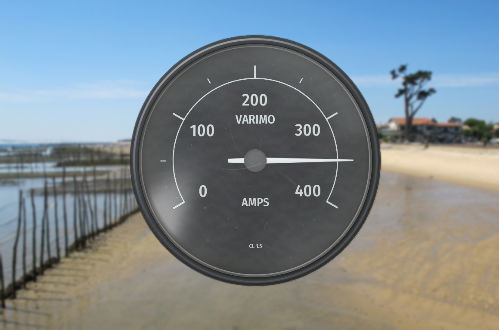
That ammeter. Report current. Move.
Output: 350 A
